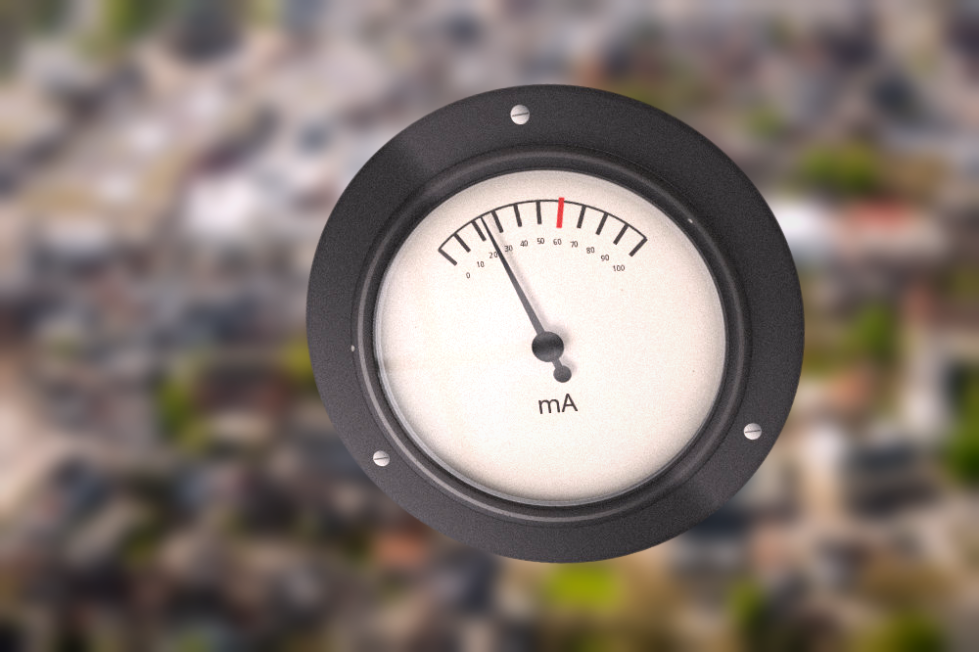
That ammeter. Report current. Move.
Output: 25 mA
